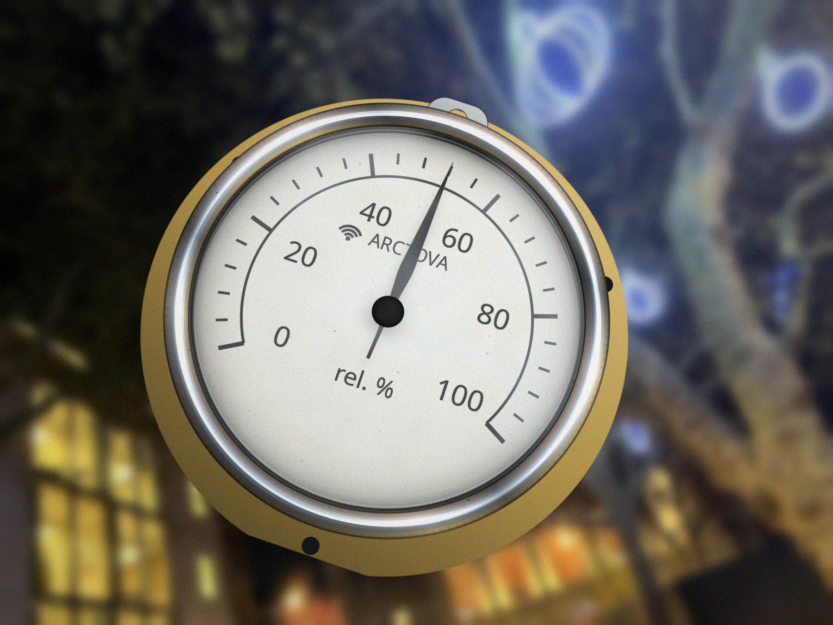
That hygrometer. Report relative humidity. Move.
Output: 52 %
